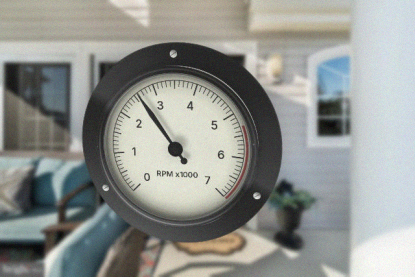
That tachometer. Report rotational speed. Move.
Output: 2600 rpm
